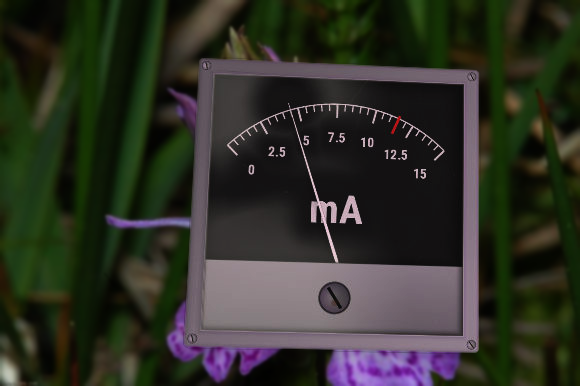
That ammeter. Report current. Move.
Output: 4.5 mA
